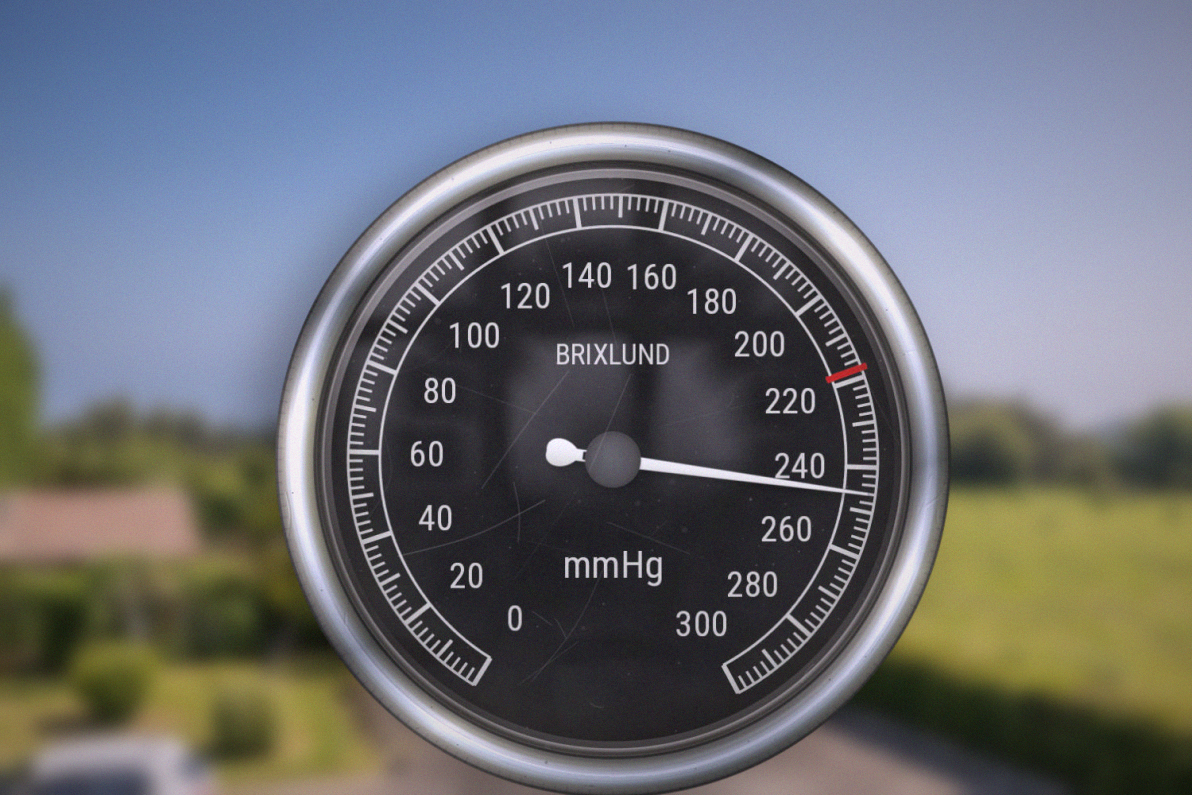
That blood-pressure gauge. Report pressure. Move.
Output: 246 mmHg
